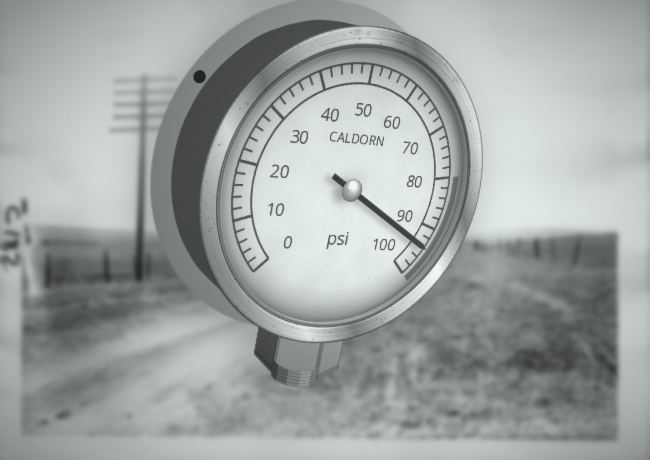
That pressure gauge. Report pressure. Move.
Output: 94 psi
